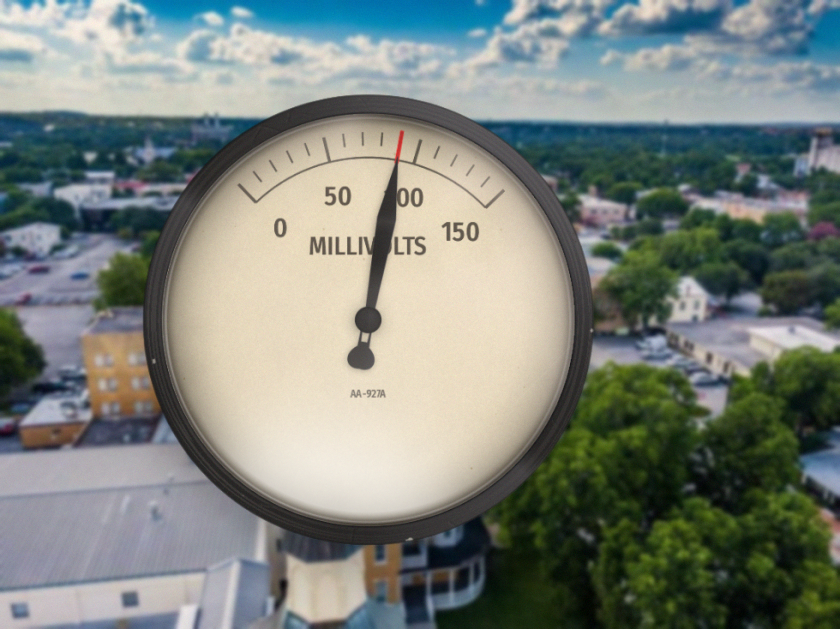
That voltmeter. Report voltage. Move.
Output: 90 mV
